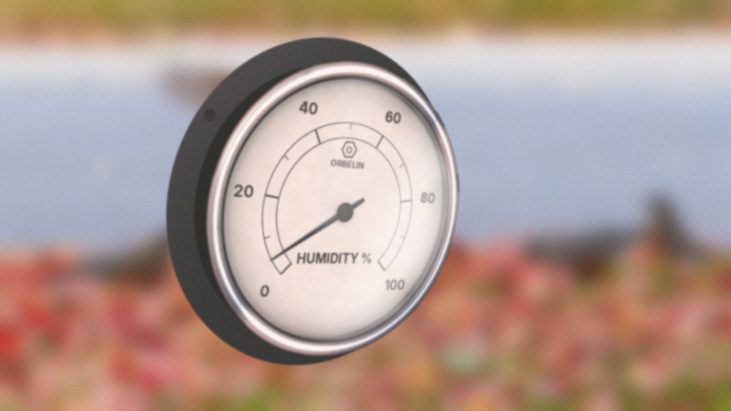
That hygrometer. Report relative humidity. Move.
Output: 5 %
